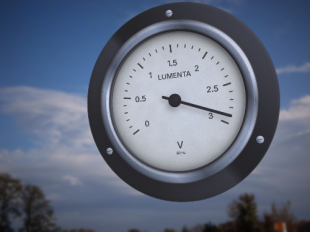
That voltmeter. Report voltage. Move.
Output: 2.9 V
